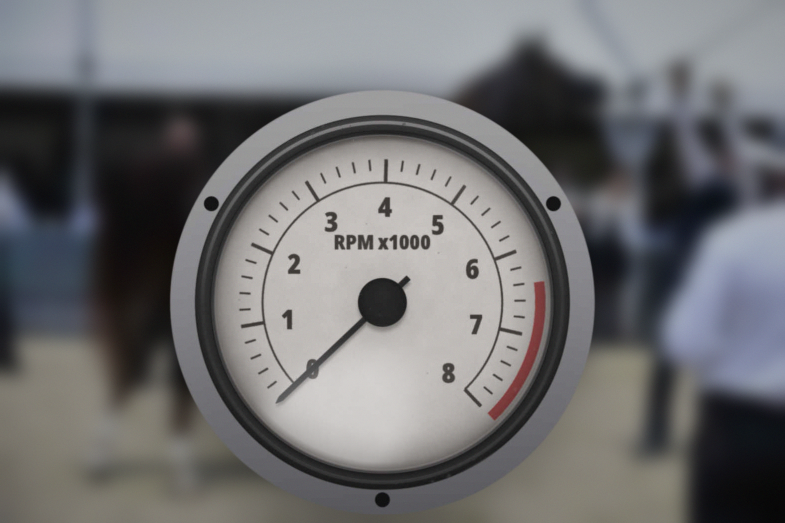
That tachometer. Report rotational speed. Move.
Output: 0 rpm
